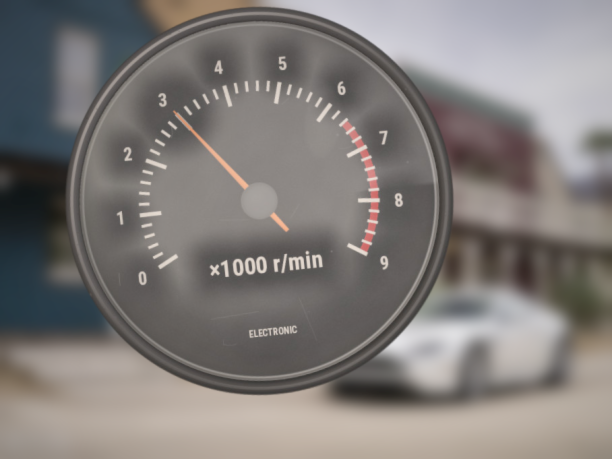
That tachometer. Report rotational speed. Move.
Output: 3000 rpm
